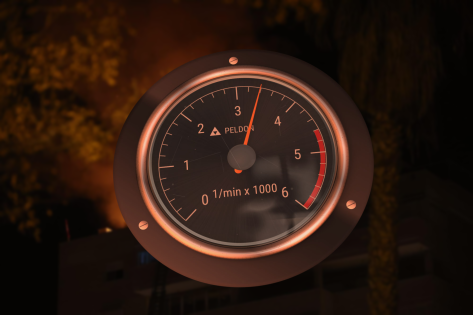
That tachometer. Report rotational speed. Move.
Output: 3400 rpm
